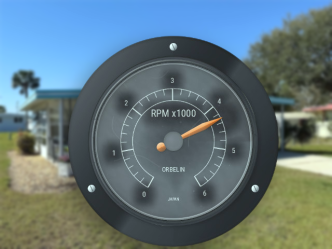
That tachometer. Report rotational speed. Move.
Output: 4300 rpm
